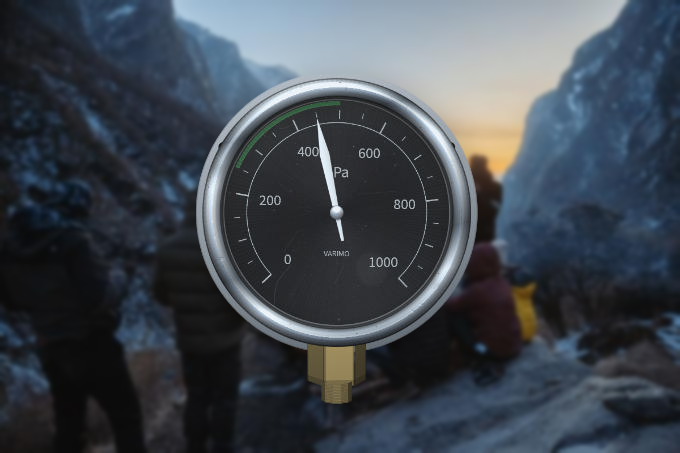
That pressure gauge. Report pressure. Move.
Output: 450 kPa
